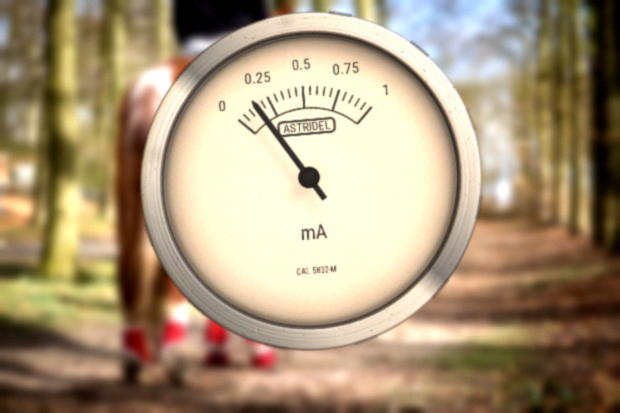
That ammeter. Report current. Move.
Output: 0.15 mA
